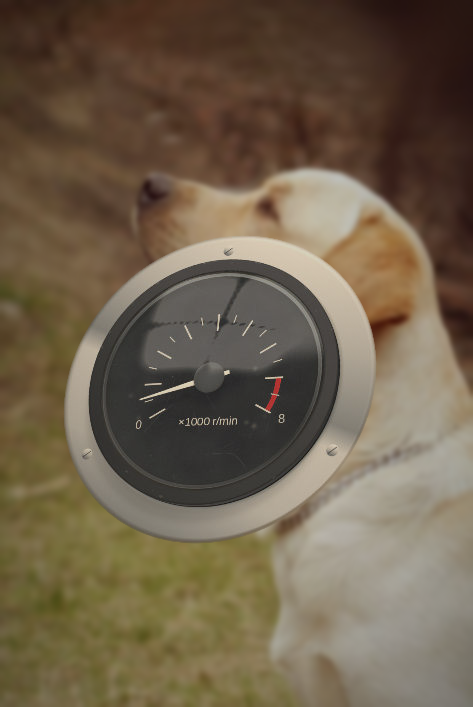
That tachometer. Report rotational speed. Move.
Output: 500 rpm
